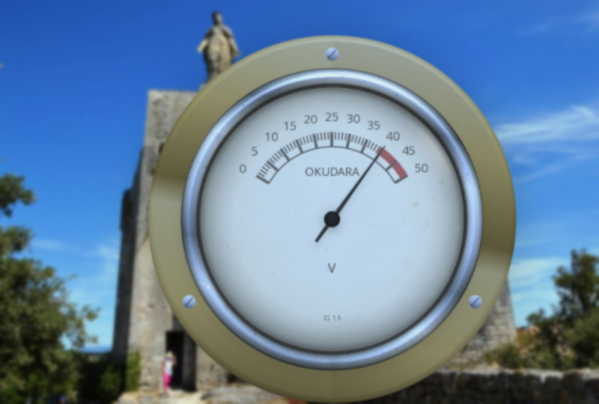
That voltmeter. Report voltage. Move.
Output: 40 V
